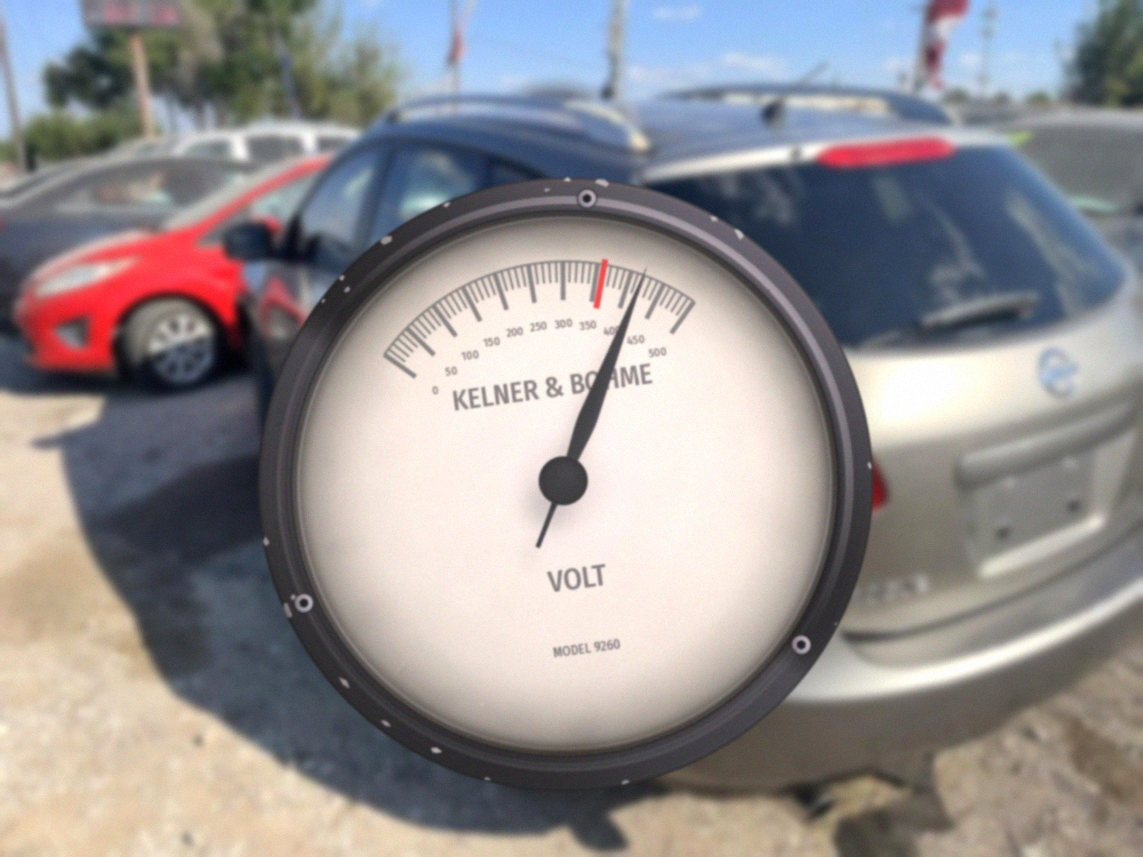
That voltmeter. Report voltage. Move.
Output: 420 V
